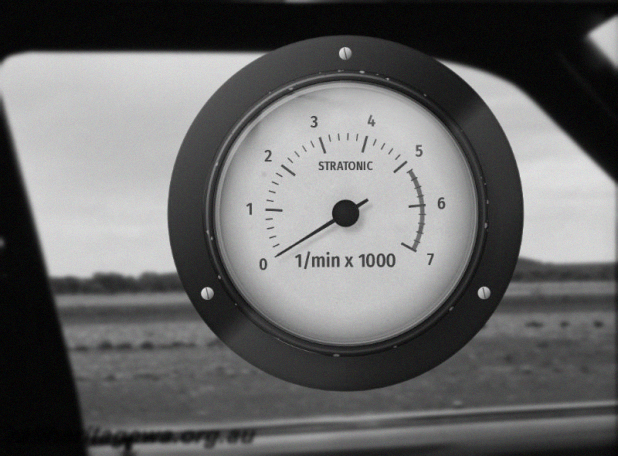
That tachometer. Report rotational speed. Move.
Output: 0 rpm
